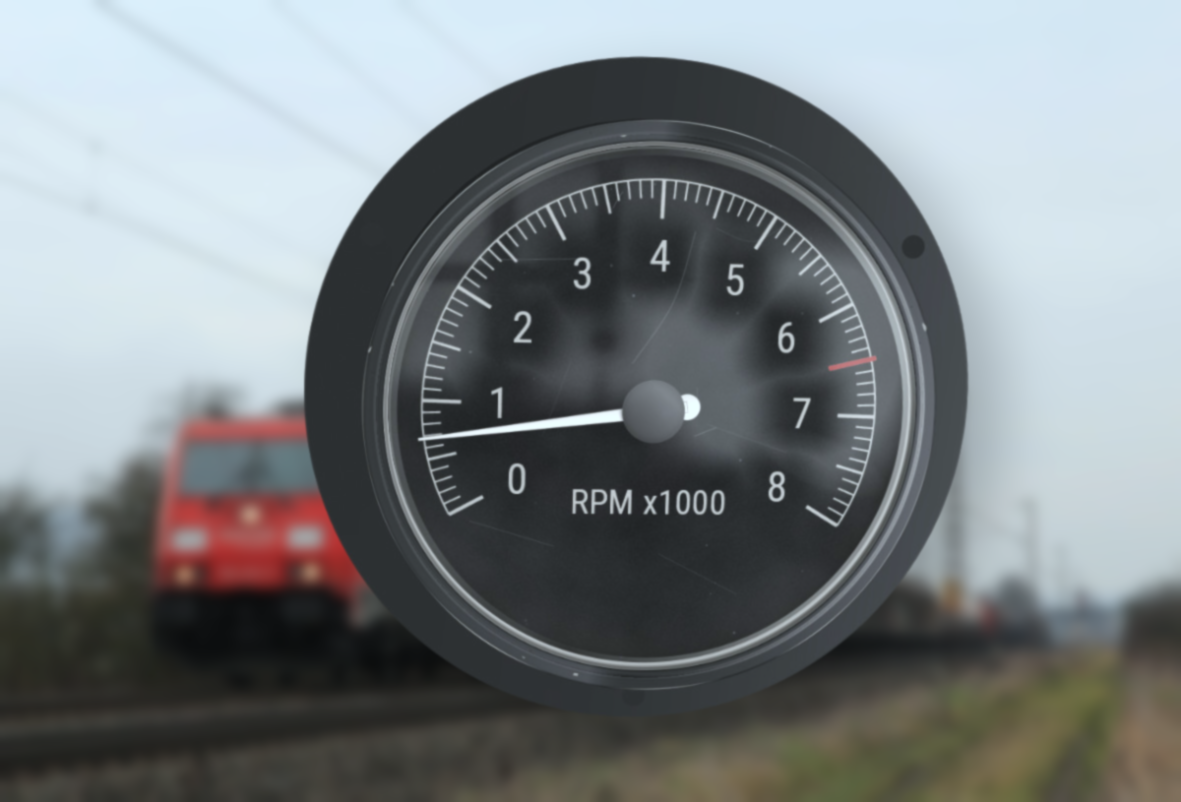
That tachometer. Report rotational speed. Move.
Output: 700 rpm
